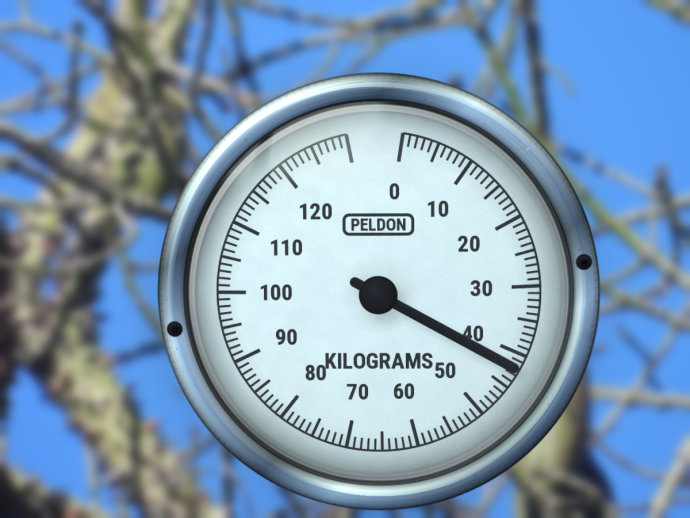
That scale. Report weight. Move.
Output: 42 kg
